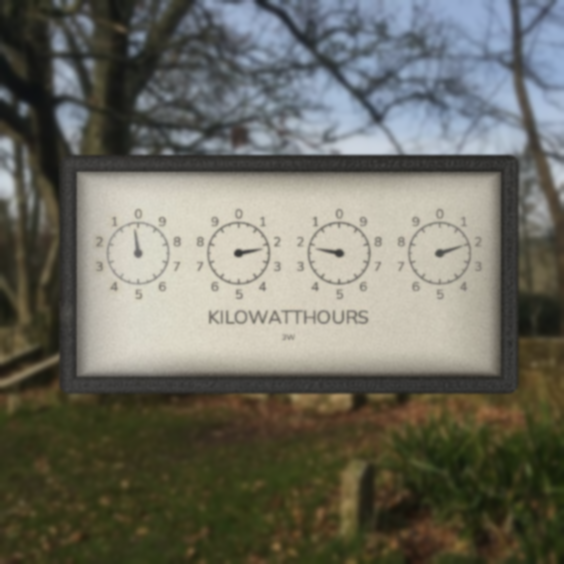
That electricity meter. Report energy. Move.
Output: 222 kWh
